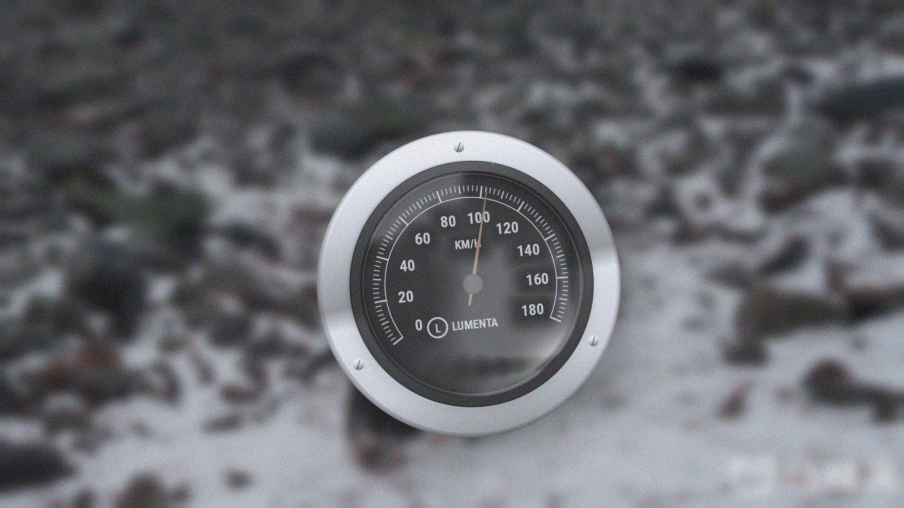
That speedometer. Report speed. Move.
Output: 102 km/h
